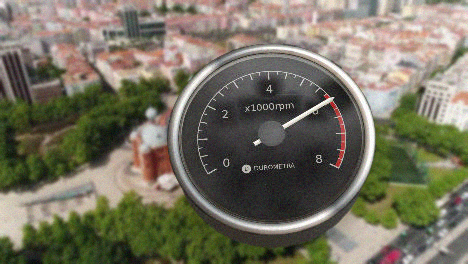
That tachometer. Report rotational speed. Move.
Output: 6000 rpm
